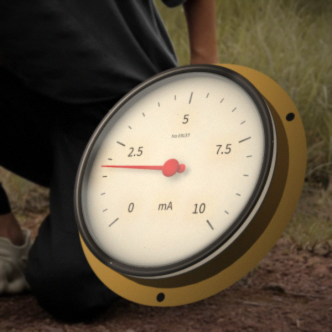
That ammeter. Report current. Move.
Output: 1.75 mA
